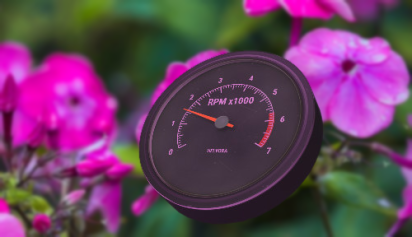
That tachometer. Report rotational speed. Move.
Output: 1500 rpm
